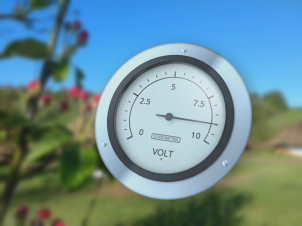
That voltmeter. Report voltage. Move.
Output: 9 V
